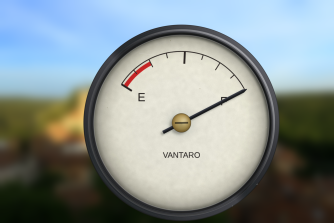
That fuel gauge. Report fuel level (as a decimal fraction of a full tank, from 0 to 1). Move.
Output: 1
